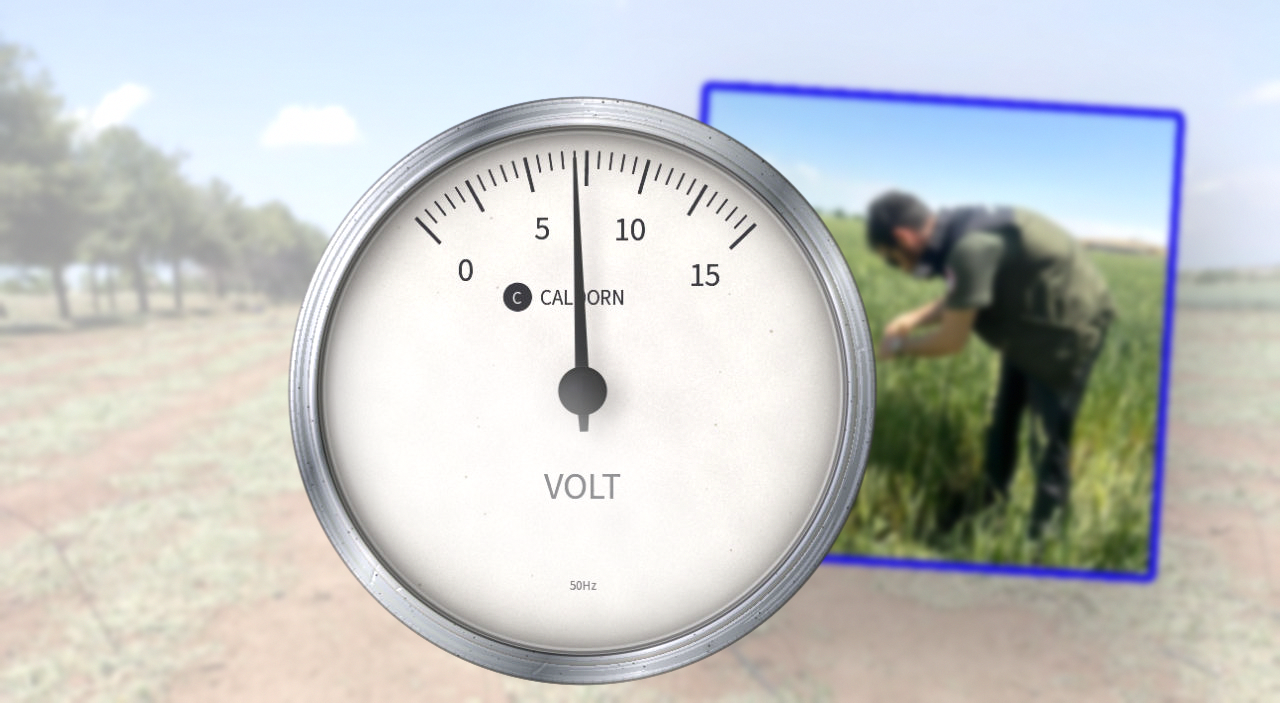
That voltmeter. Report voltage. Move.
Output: 7 V
